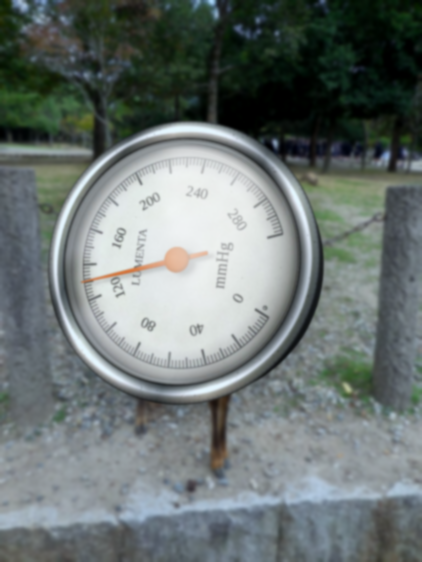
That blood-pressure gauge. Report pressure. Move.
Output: 130 mmHg
